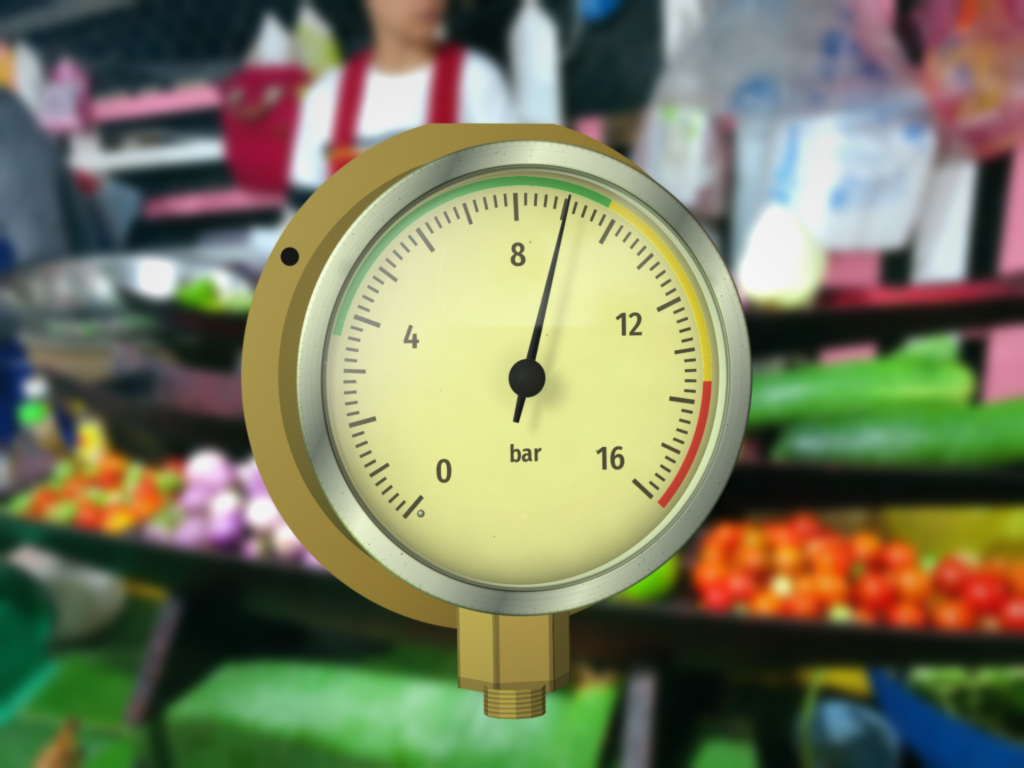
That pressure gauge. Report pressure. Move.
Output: 9 bar
